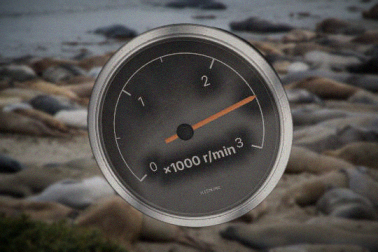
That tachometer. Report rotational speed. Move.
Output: 2500 rpm
